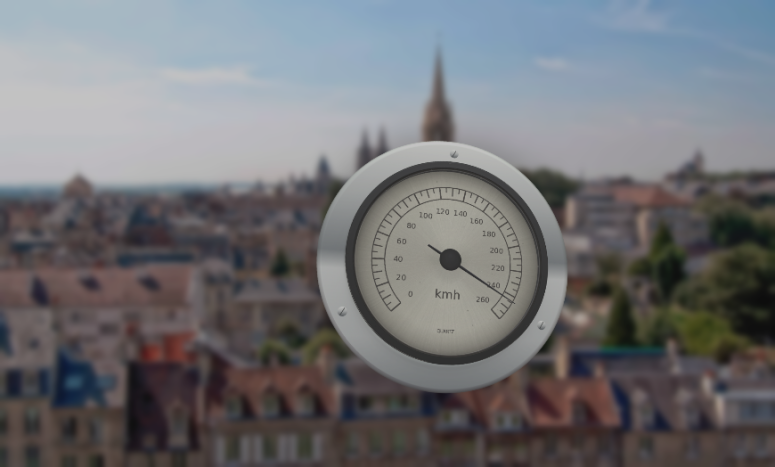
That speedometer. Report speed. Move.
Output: 245 km/h
